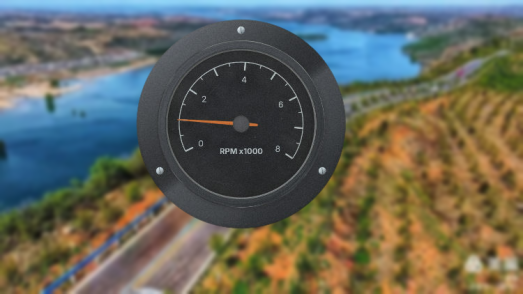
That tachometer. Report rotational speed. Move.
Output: 1000 rpm
